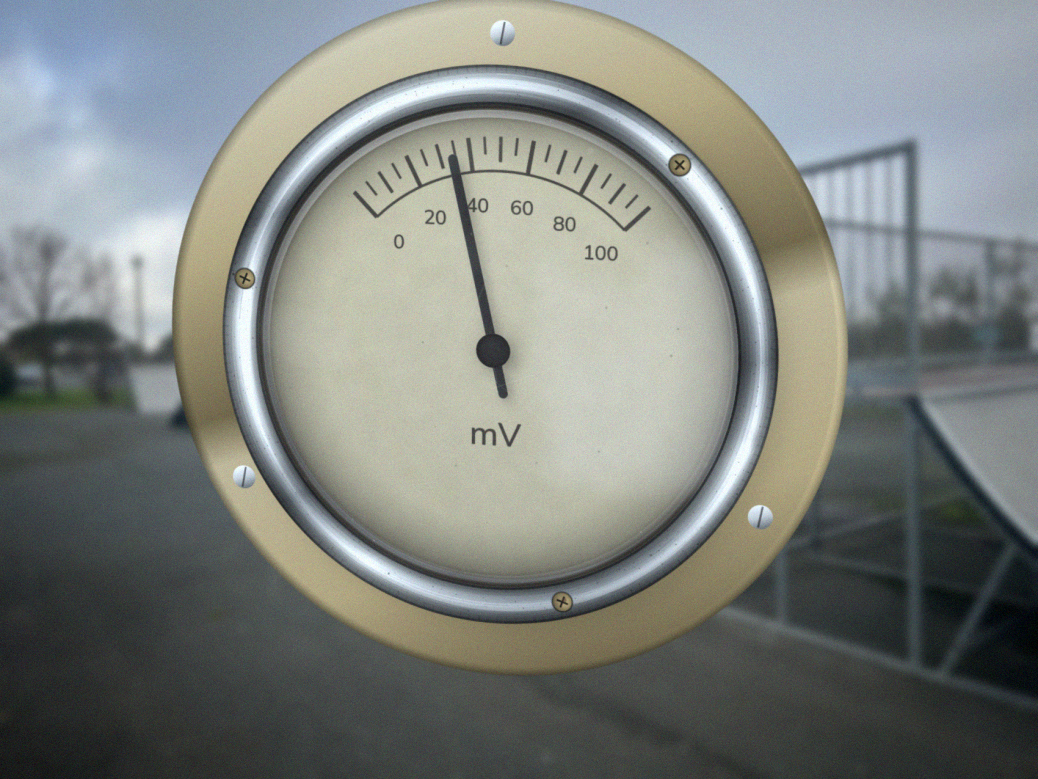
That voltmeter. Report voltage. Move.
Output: 35 mV
